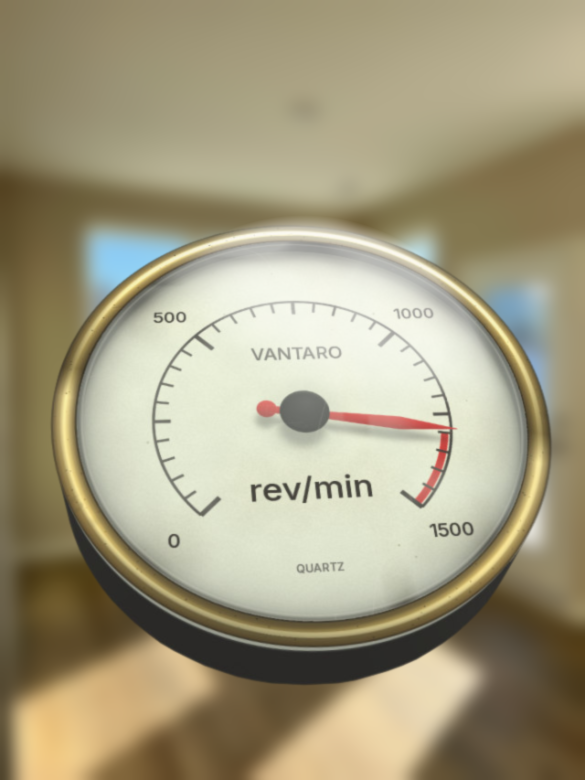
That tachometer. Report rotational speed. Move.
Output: 1300 rpm
